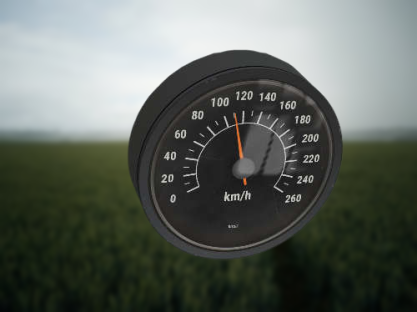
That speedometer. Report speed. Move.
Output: 110 km/h
